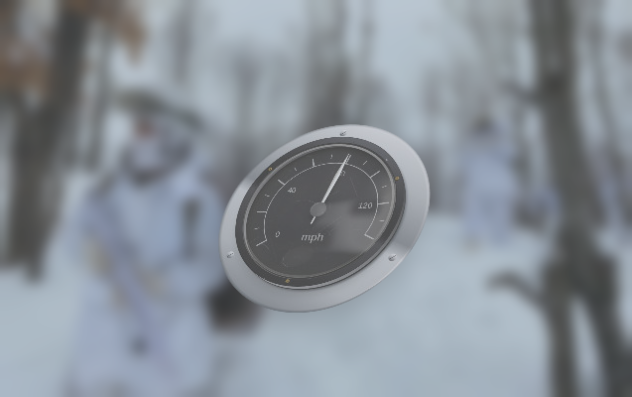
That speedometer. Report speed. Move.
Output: 80 mph
